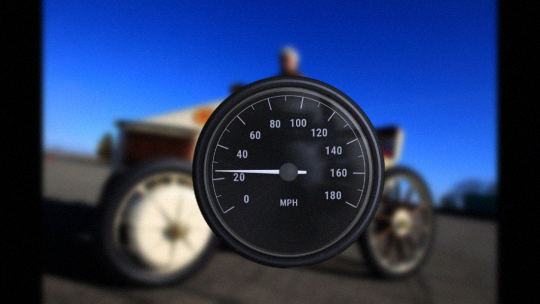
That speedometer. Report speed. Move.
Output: 25 mph
